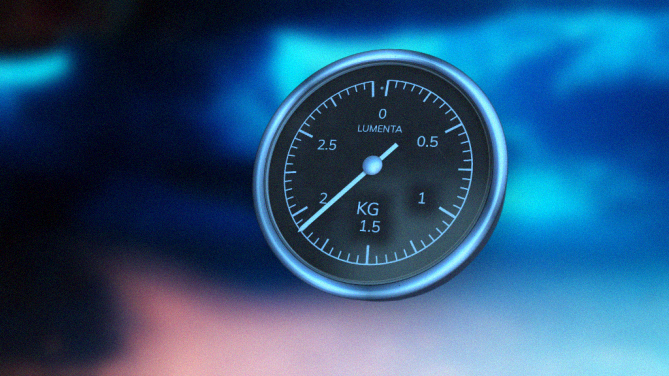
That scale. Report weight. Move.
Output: 1.9 kg
